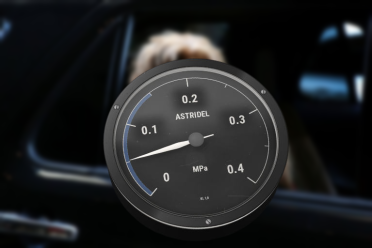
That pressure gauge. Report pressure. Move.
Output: 0.05 MPa
